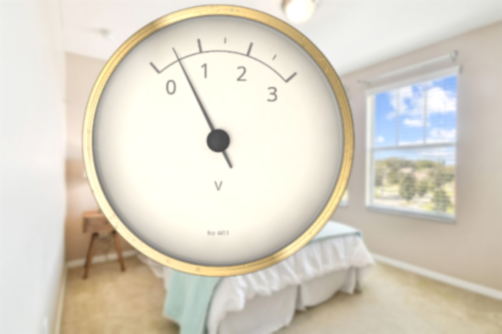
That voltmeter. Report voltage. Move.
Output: 0.5 V
